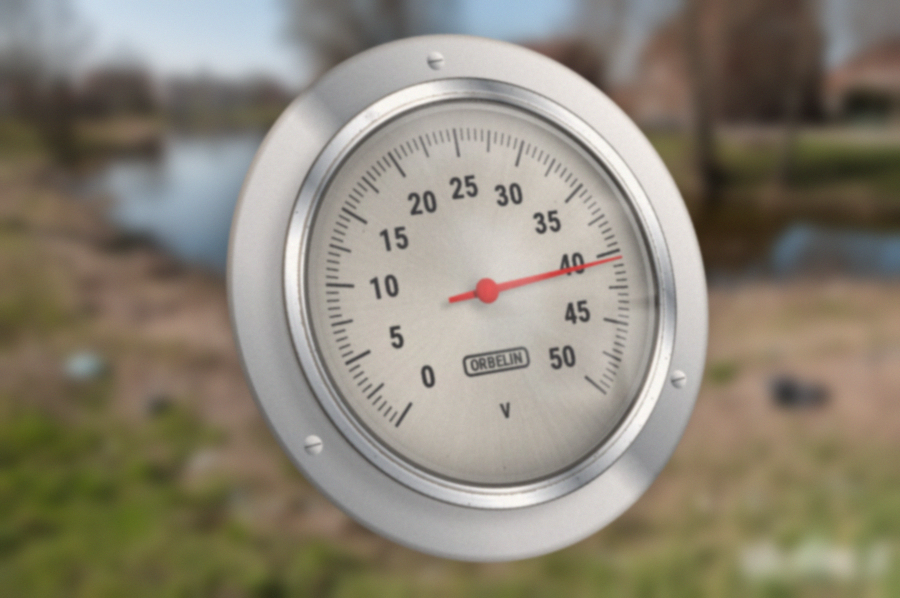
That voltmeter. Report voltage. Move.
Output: 40.5 V
